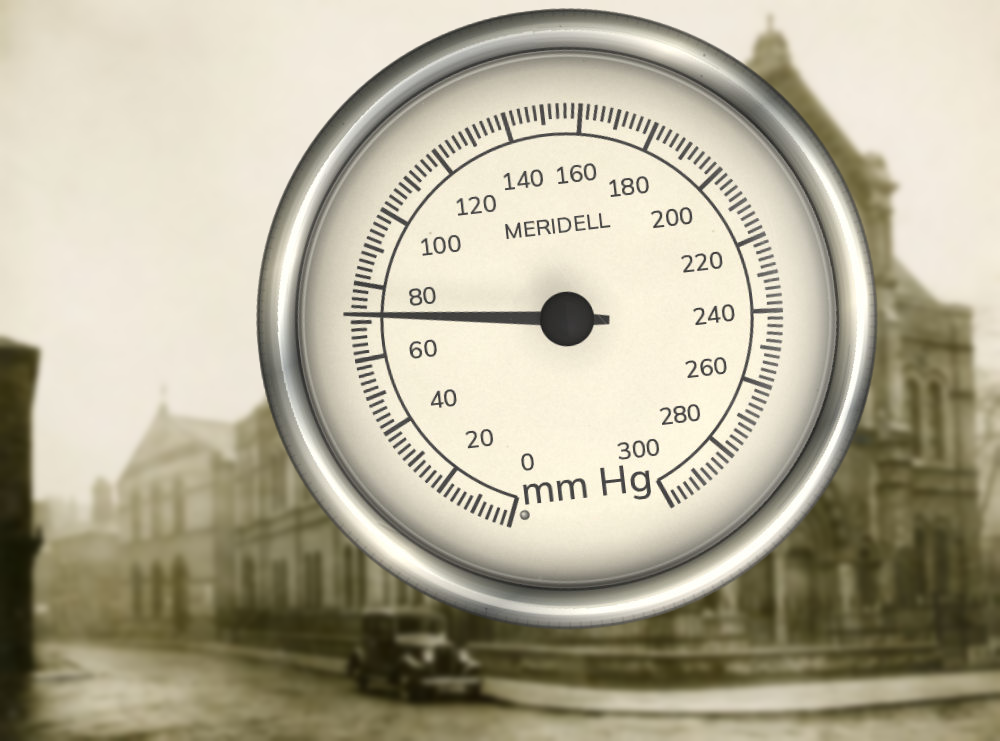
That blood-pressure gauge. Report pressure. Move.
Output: 72 mmHg
